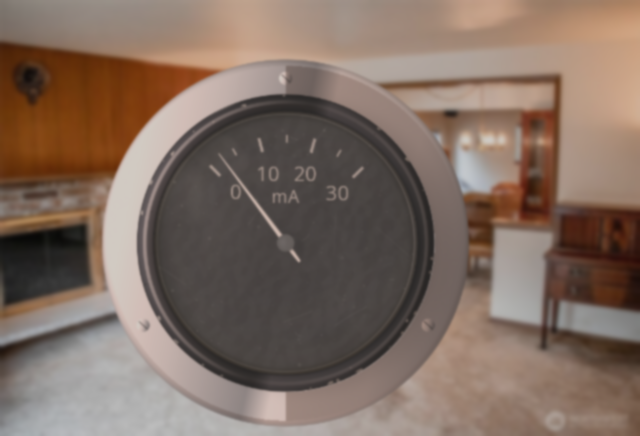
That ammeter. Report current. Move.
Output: 2.5 mA
